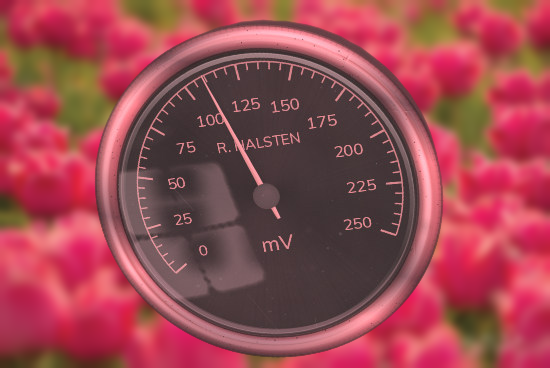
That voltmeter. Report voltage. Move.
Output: 110 mV
